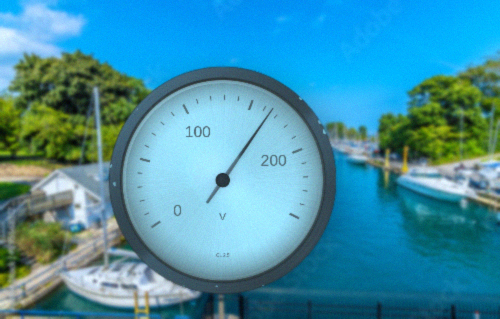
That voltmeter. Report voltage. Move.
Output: 165 V
